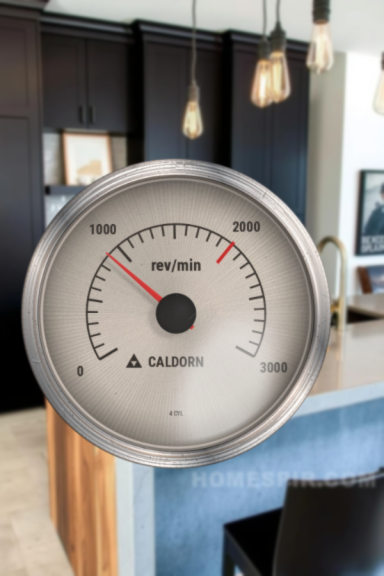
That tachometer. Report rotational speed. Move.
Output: 900 rpm
